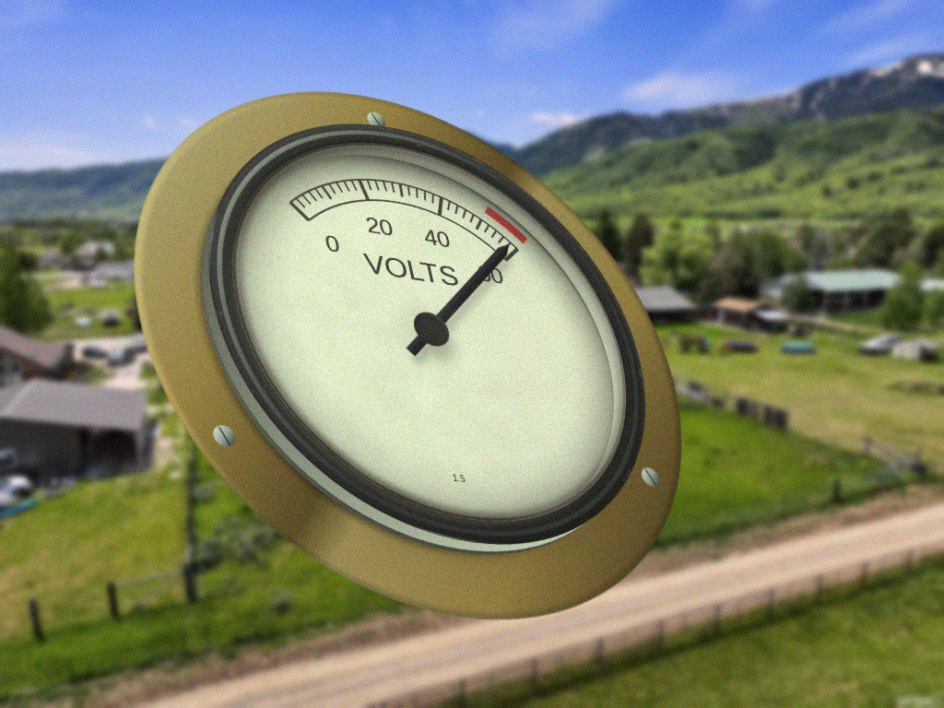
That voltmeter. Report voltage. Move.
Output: 58 V
